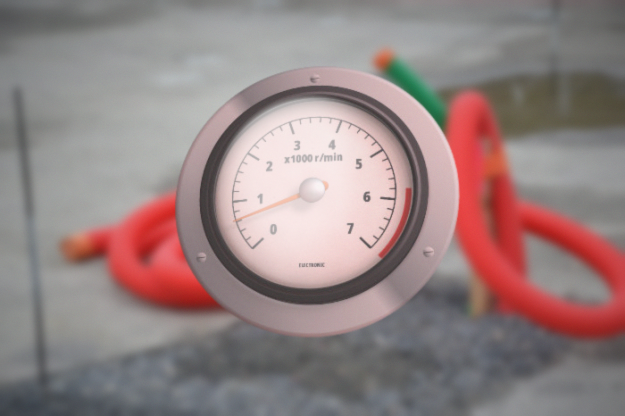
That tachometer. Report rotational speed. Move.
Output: 600 rpm
